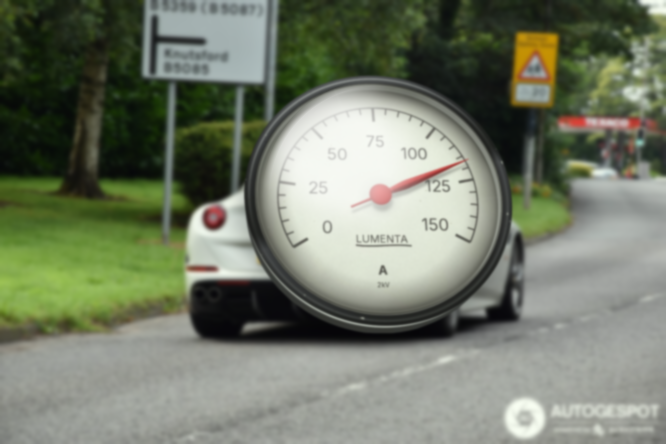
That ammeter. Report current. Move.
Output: 117.5 A
